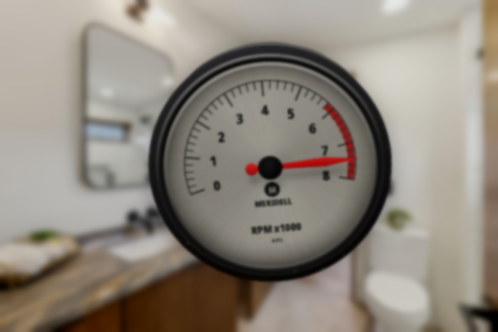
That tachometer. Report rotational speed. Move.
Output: 7400 rpm
